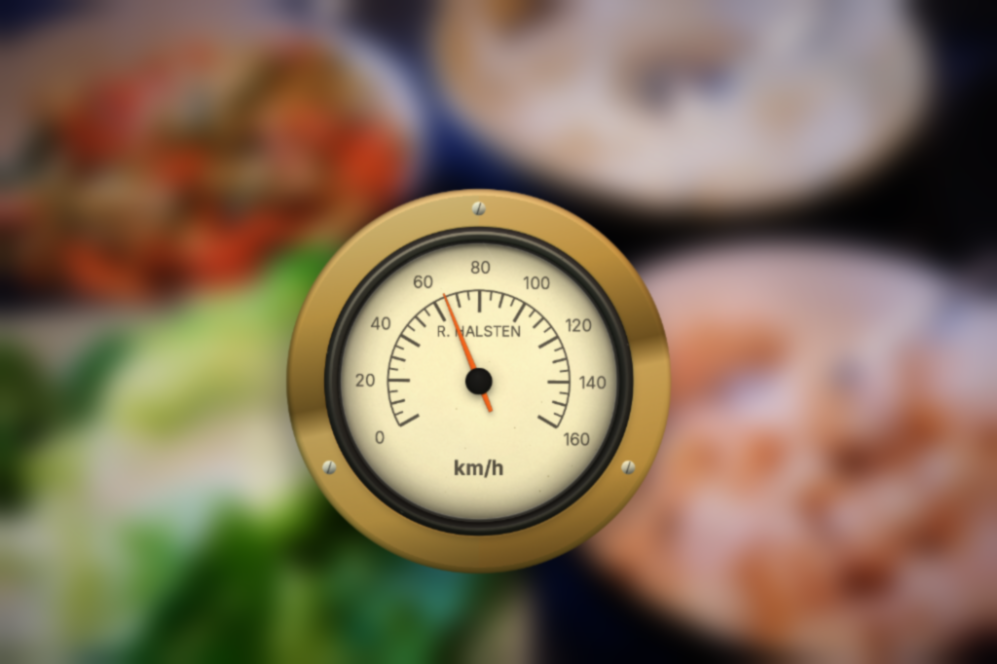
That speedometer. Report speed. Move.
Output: 65 km/h
